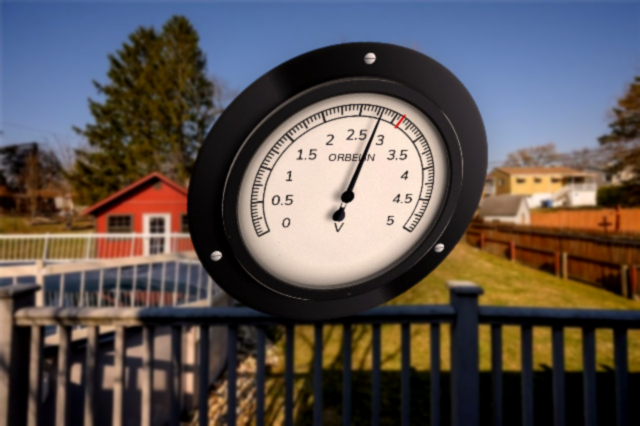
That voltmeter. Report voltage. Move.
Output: 2.75 V
